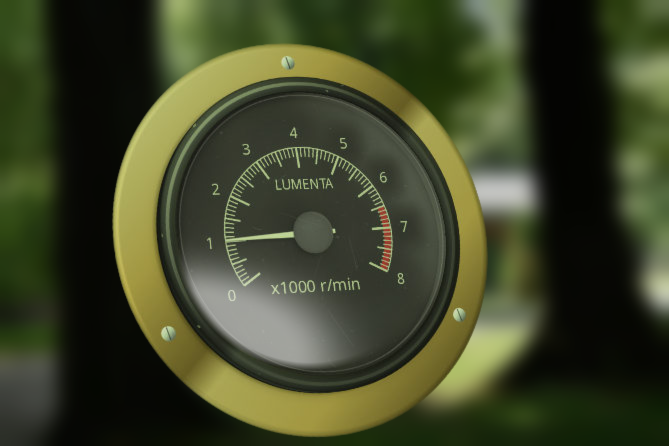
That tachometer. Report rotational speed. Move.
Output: 1000 rpm
